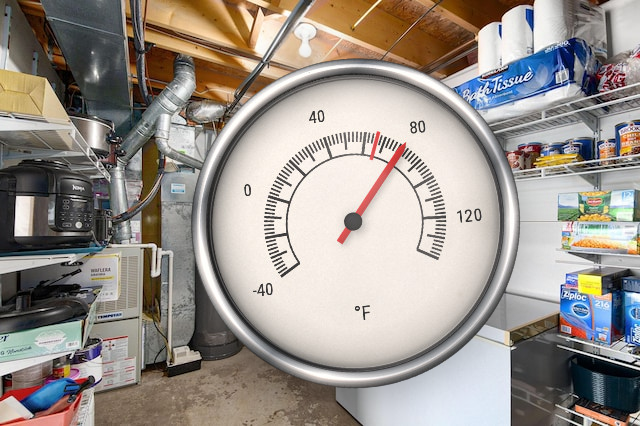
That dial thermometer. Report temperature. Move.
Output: 80 °F
